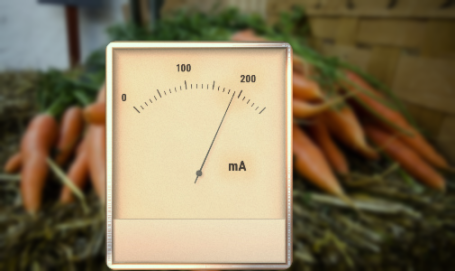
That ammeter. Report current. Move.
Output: 190 mA
